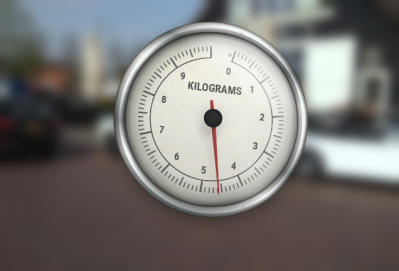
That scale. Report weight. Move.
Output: 4.6 kg
